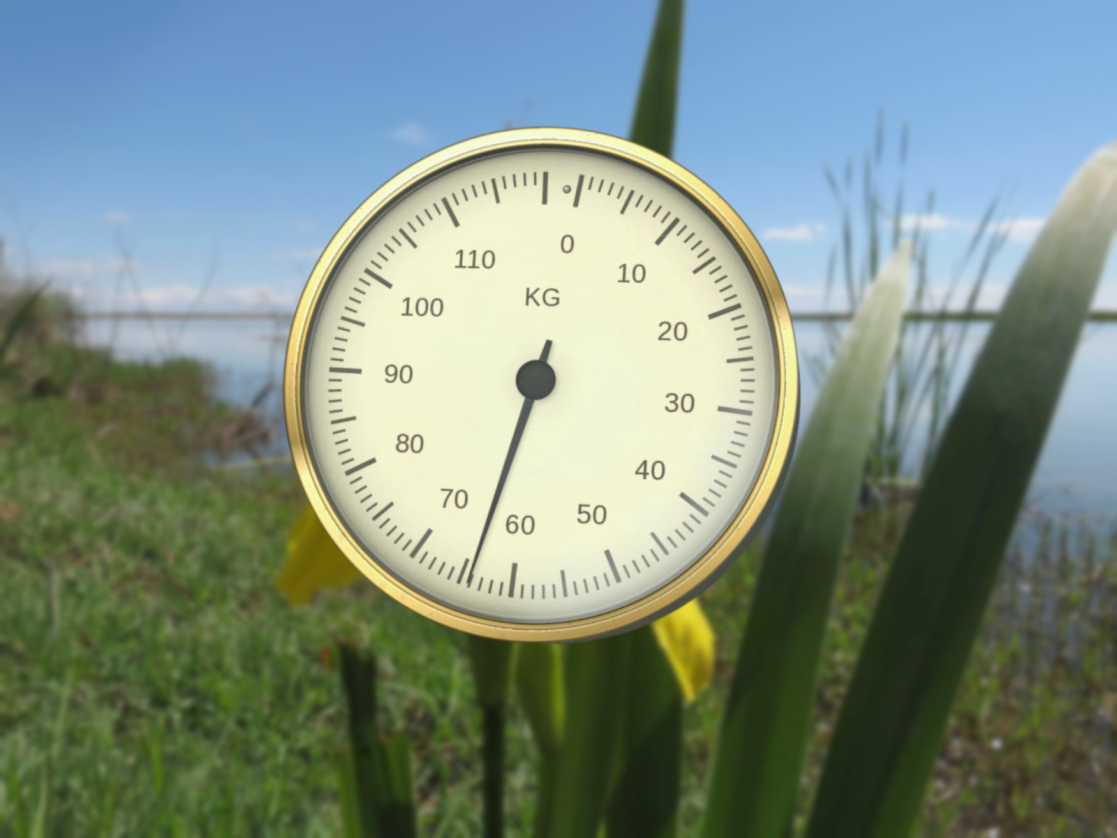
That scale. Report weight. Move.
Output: 64 kg
